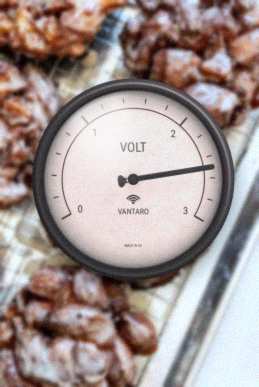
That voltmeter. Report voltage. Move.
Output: 2.5 V
